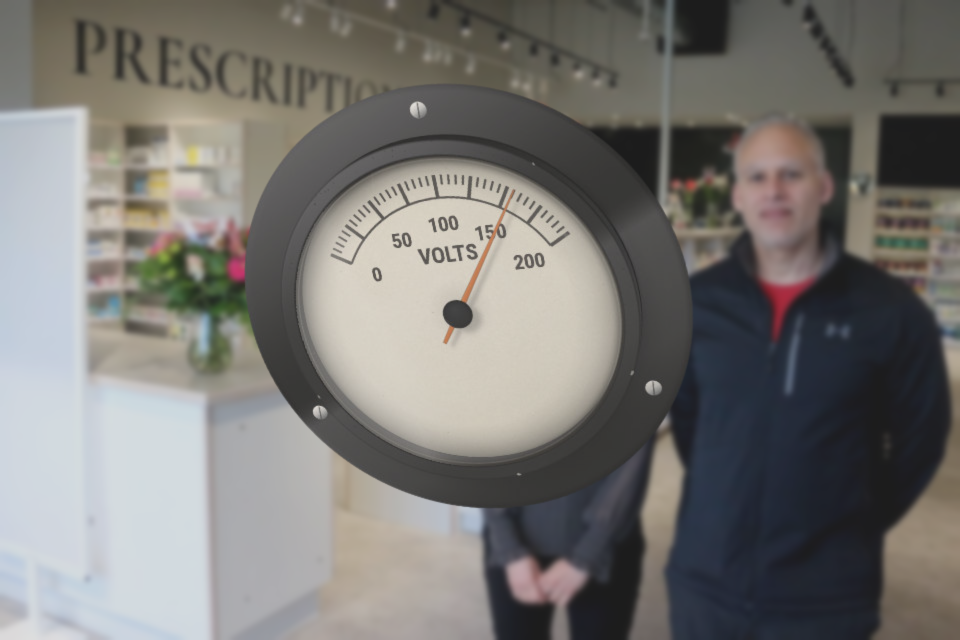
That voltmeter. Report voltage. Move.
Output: 155 V
